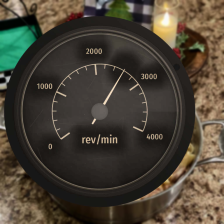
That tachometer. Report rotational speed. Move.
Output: 2600 rpm
